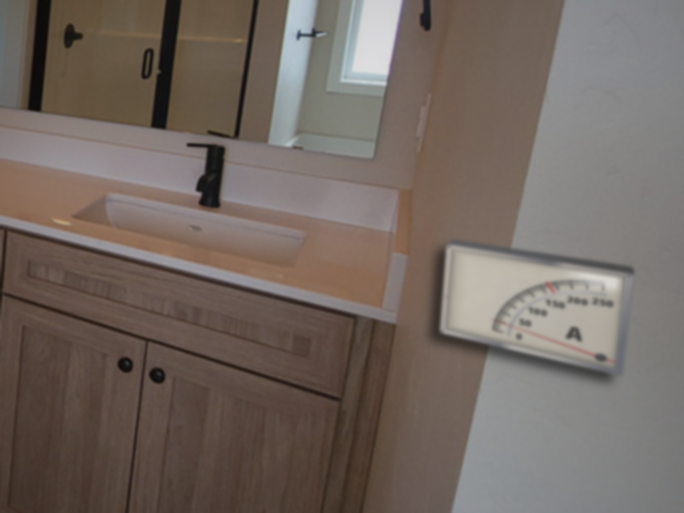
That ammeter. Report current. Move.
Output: 25 A
